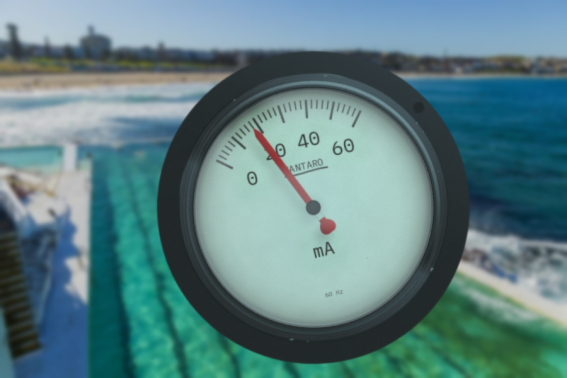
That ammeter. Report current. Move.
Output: 18 mA
